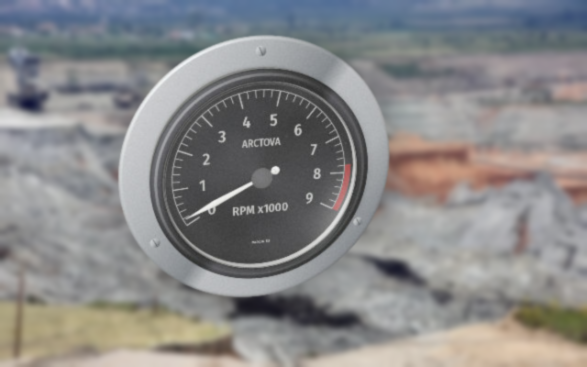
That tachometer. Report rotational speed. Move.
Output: 200 rpm
